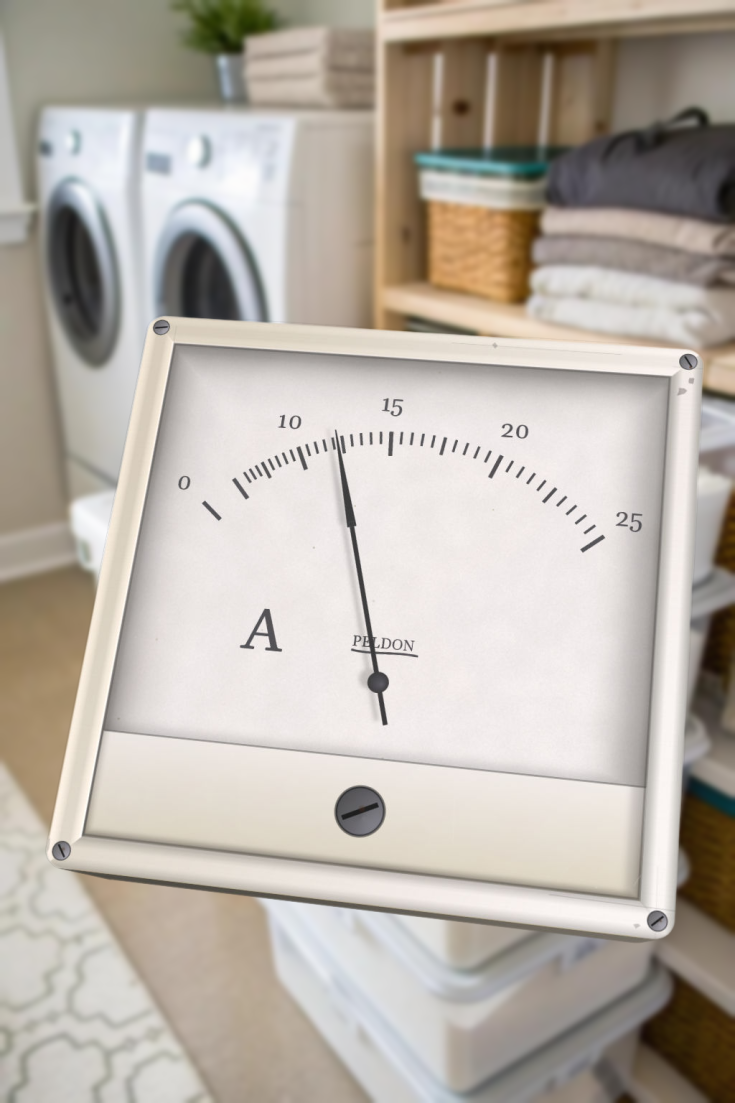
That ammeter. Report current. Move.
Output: 12.25 A
